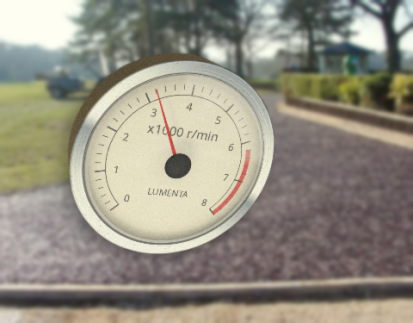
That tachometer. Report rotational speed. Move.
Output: 3200 rpm
